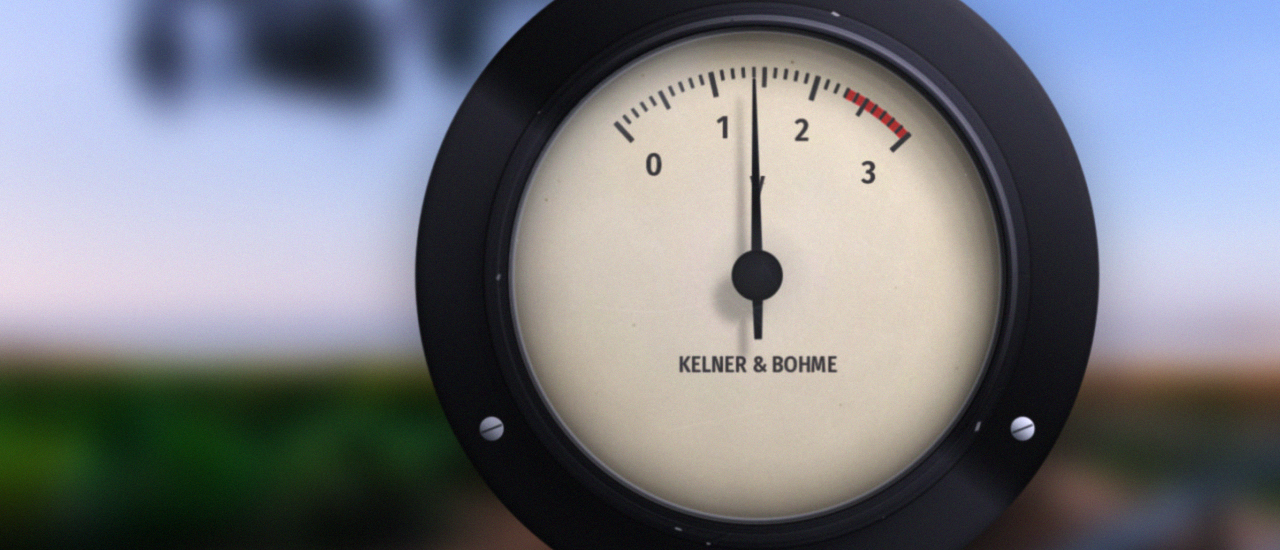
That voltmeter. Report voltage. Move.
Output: 1.4 V
